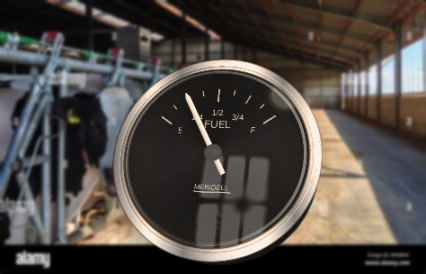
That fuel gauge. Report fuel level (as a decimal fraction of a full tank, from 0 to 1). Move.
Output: 0.25
